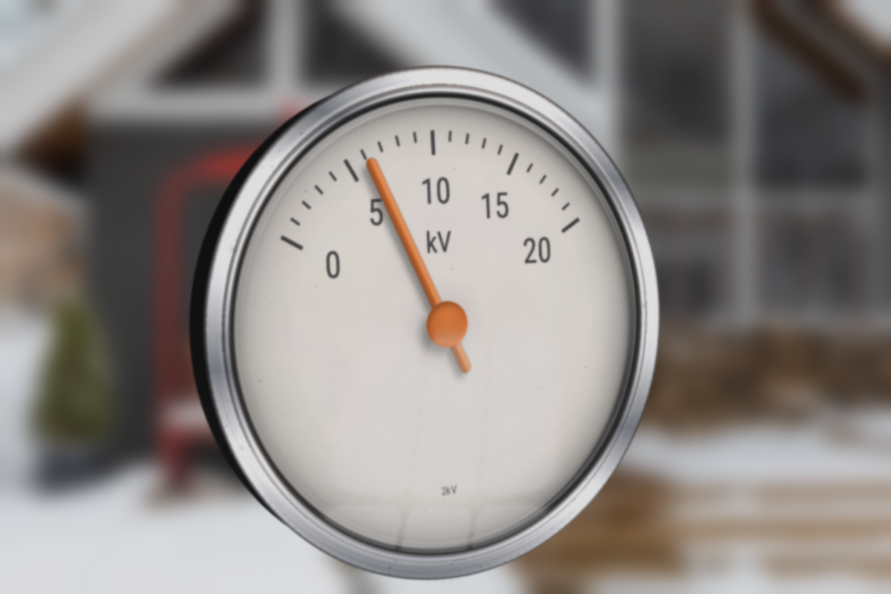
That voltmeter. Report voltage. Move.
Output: 6 kV
